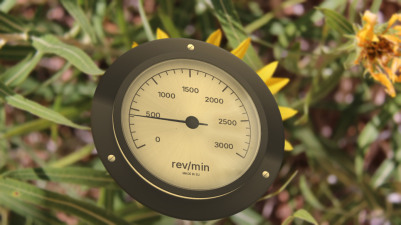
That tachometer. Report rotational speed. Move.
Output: 400 rpm
